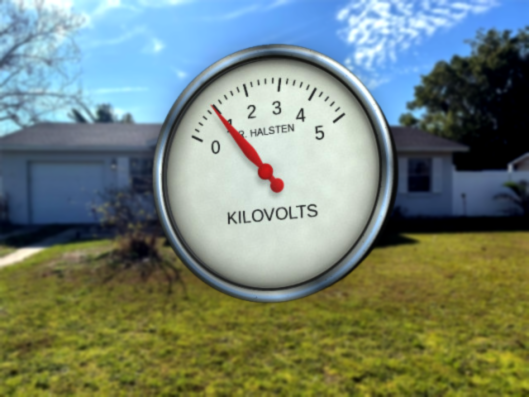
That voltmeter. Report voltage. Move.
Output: 1 kV
